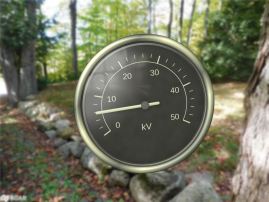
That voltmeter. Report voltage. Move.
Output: 6 kV
